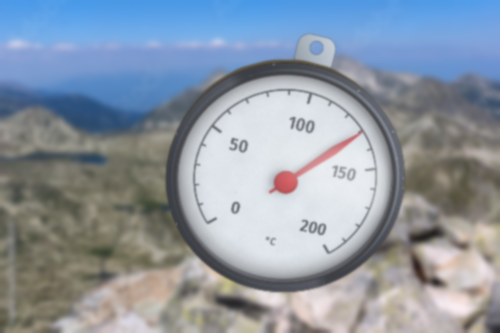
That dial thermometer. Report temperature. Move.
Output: 130 °C
